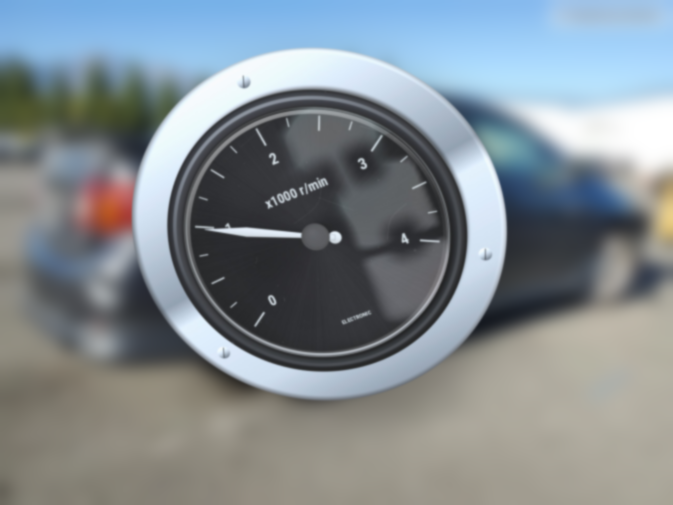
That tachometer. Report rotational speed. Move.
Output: 1000 rpm
